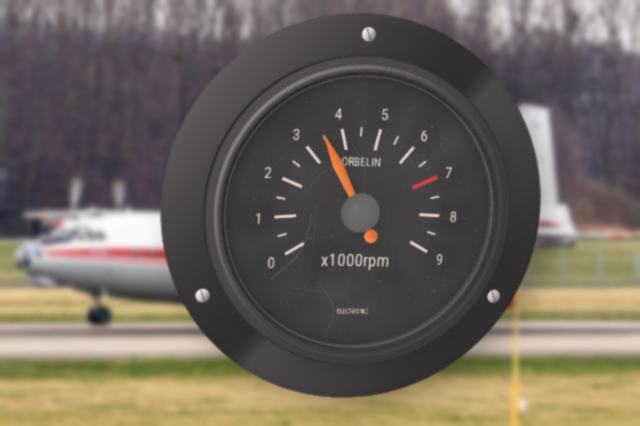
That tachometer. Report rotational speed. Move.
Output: 3500 rpm
